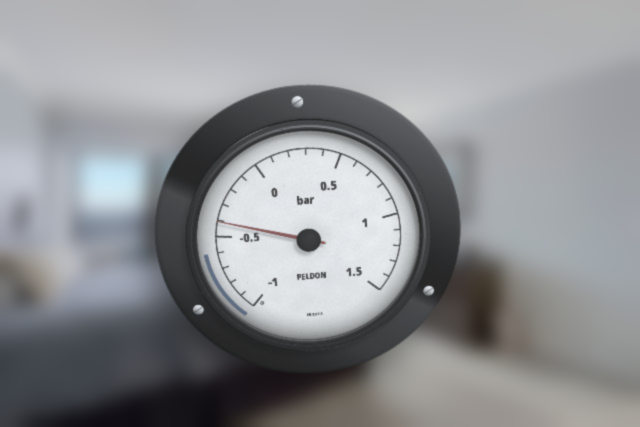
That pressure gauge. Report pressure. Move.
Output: -0.4 bar
